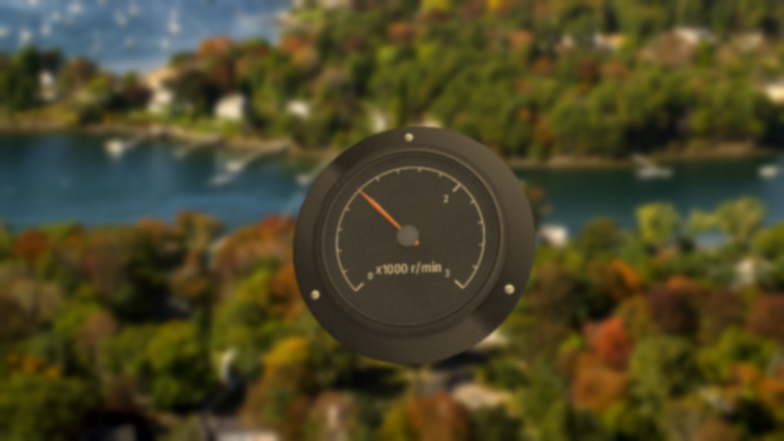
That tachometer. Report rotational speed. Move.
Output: 1000 rpm
